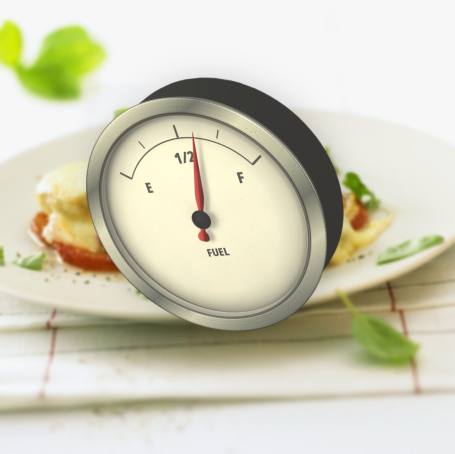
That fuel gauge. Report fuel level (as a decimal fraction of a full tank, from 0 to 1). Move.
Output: 0.625
